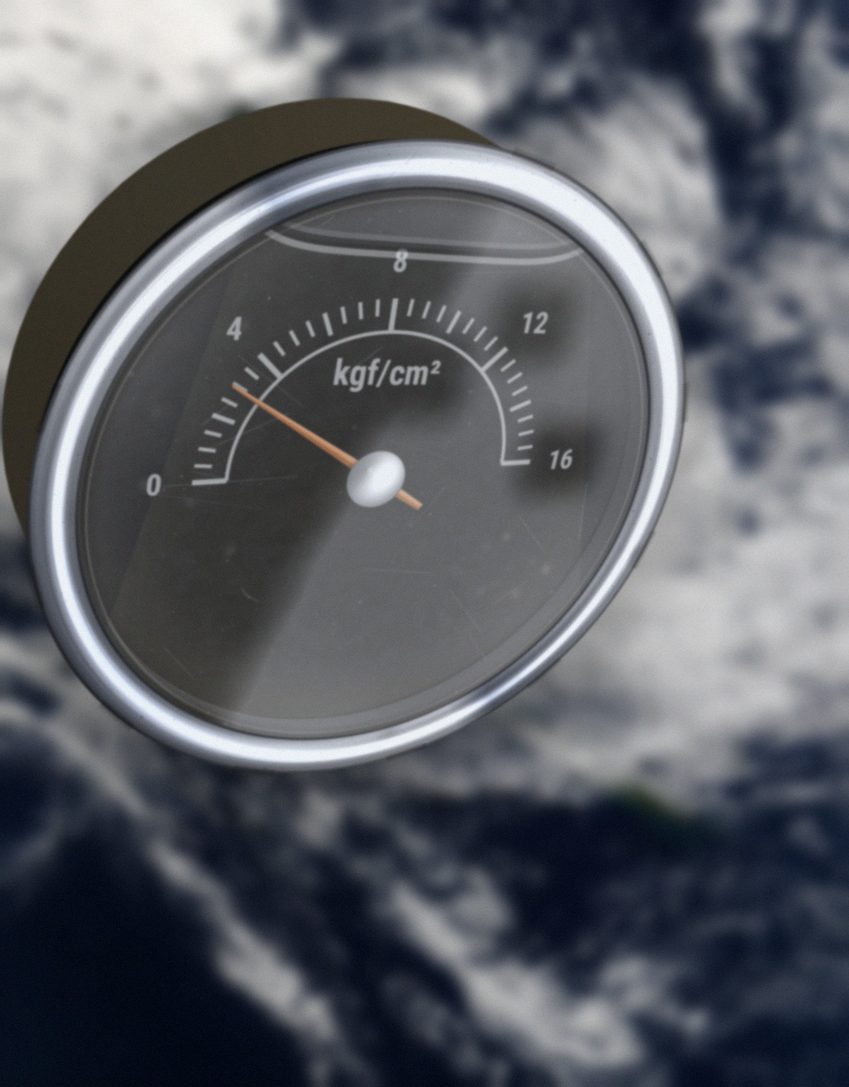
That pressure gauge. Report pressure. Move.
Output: 3 kg/cm²
